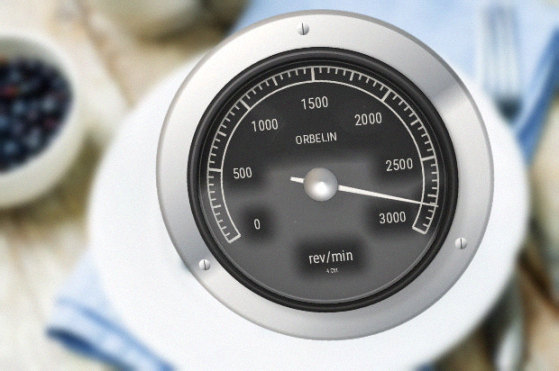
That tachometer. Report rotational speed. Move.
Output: 2800 rpm
